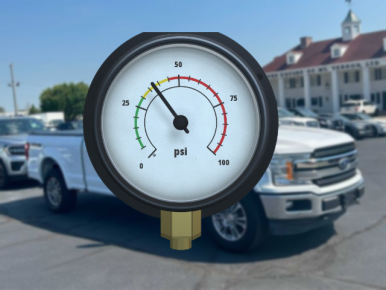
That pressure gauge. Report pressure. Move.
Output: 37.5 psi
